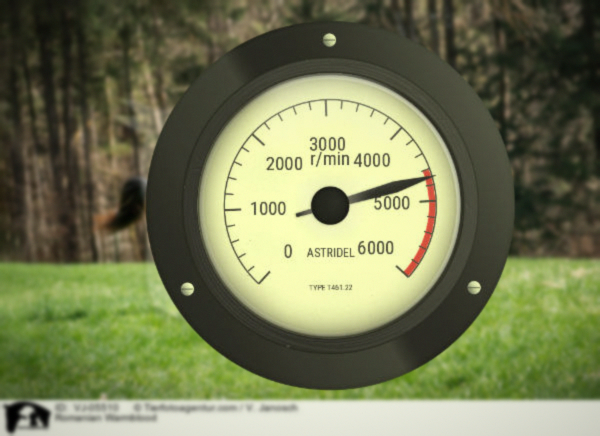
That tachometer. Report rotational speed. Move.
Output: 4700 rpm
